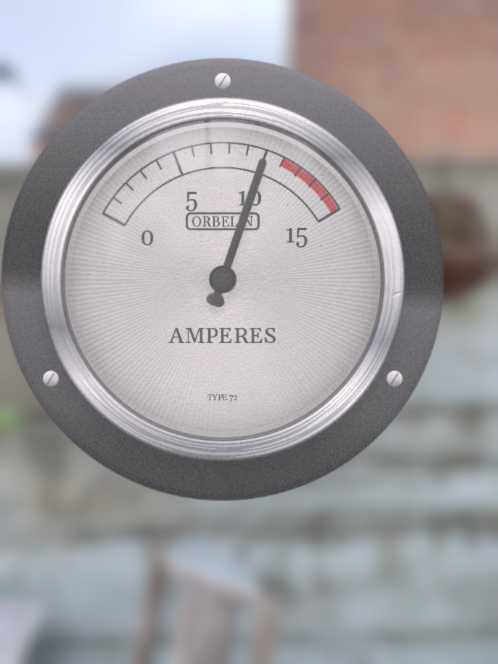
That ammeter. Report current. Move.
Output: 10 A
